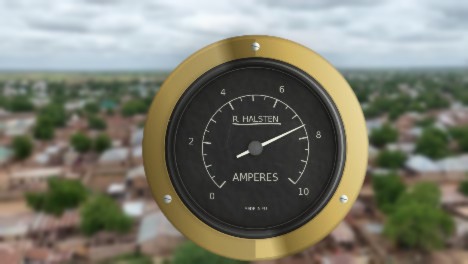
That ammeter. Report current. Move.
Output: 7.5 A
